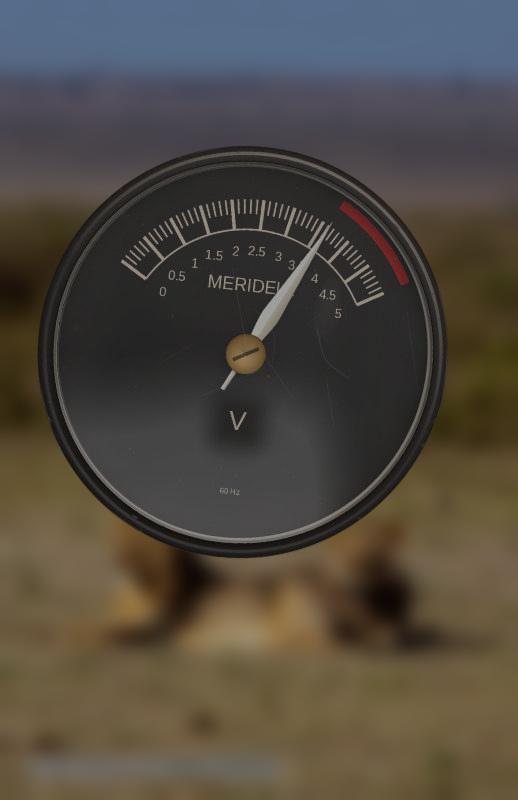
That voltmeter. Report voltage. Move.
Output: 3.6 V
